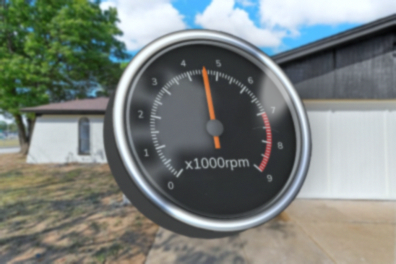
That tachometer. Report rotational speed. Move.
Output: 4500 rpm
